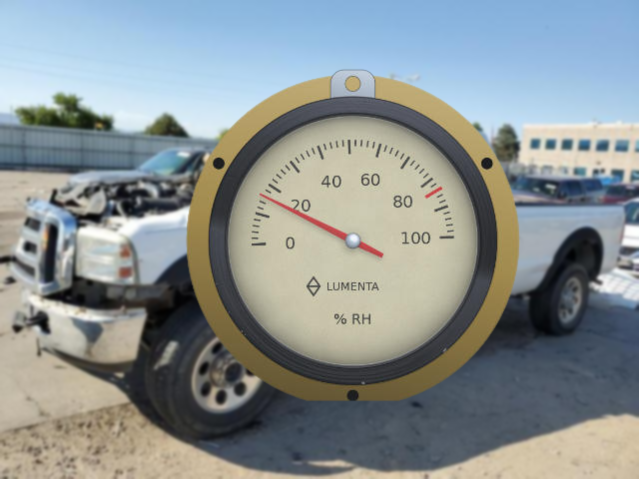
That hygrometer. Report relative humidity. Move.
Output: 16 %
